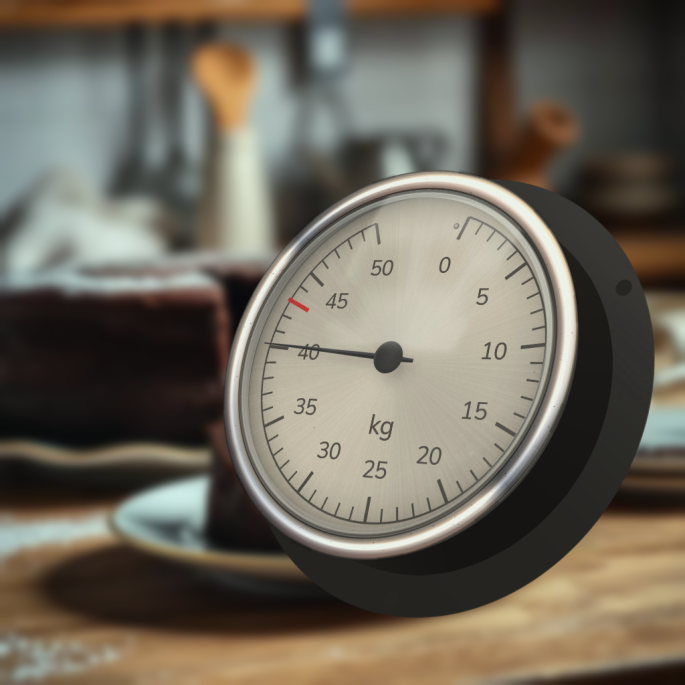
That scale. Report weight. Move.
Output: 40 kg
